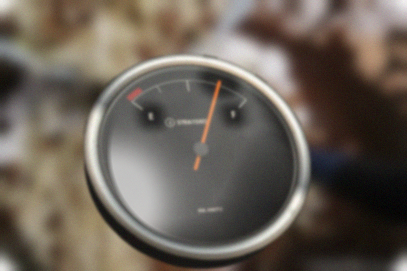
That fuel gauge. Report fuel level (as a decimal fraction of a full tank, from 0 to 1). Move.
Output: 0.75
